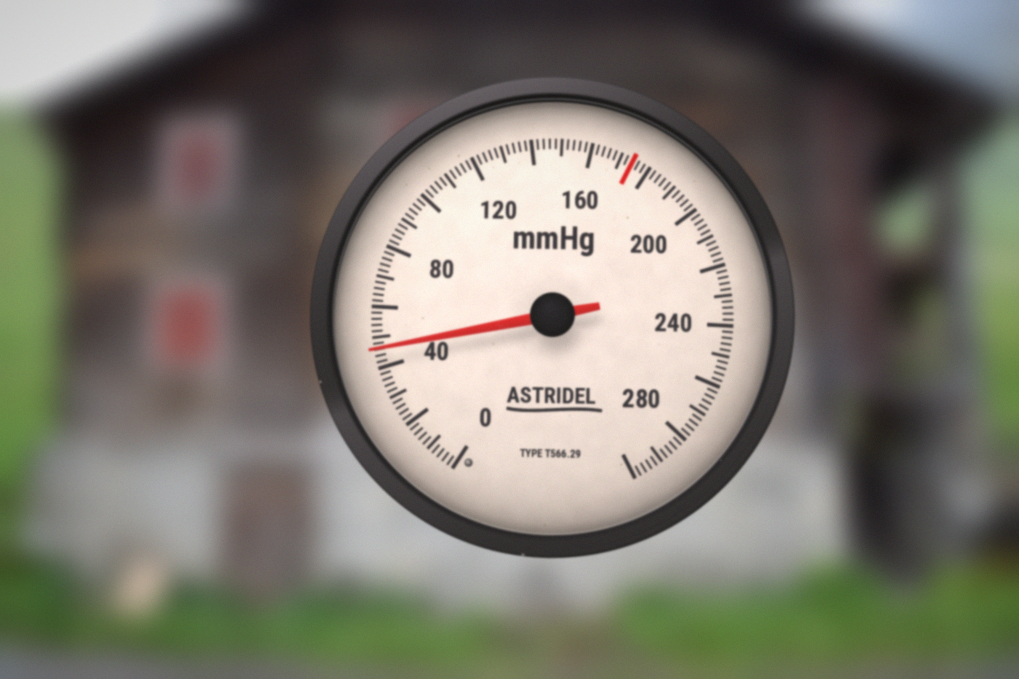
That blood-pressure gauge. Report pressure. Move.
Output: 46 mmHg
